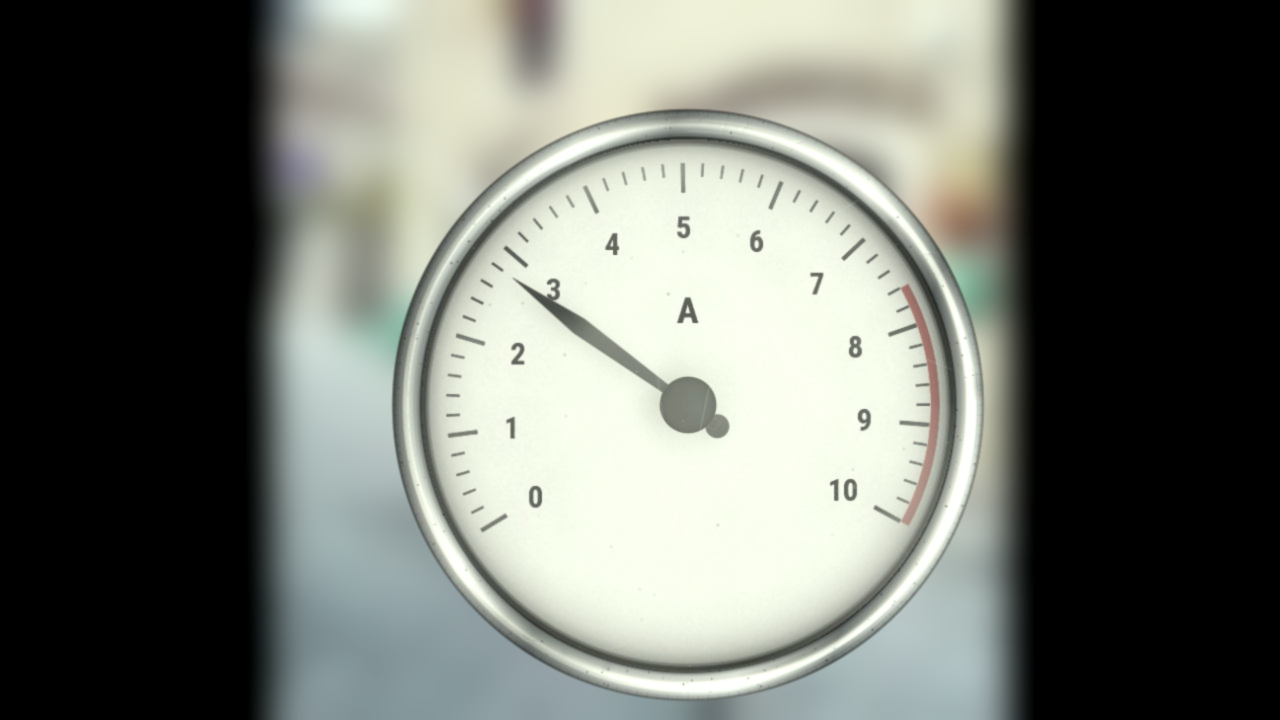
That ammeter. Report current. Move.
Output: 2.8 A
